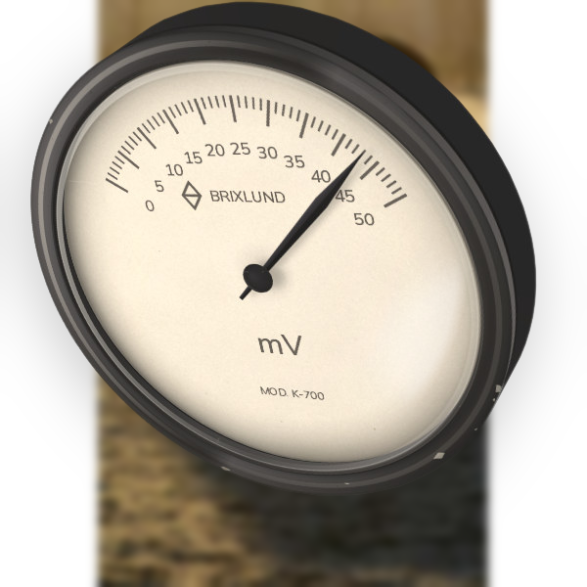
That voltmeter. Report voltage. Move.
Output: 43 mV
